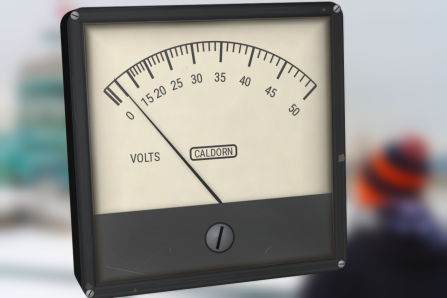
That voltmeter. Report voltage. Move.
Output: 10 V
